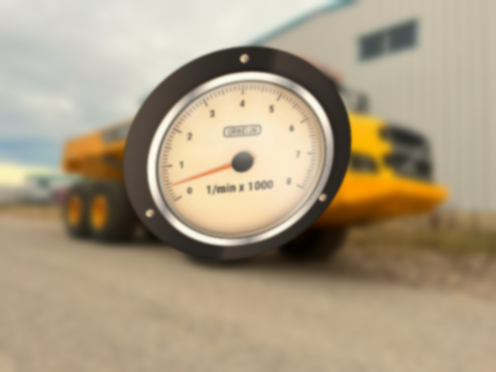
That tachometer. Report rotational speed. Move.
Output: 500 rpm
